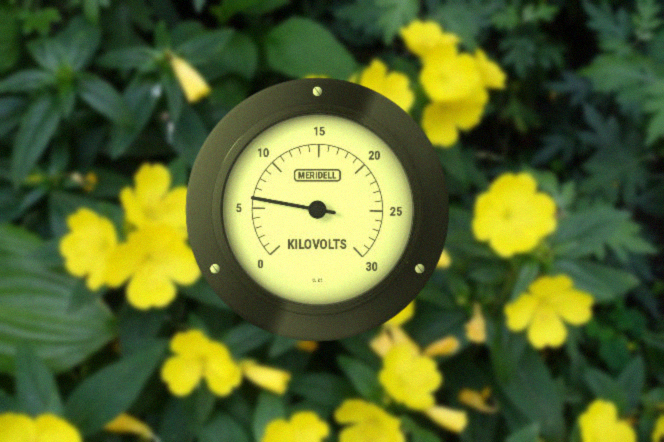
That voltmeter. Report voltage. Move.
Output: 6 kV
